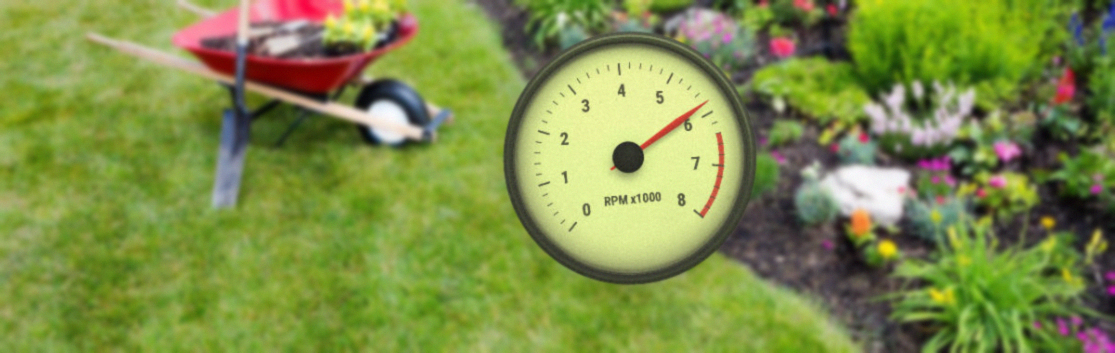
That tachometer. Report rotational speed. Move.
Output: 5800 rpm
